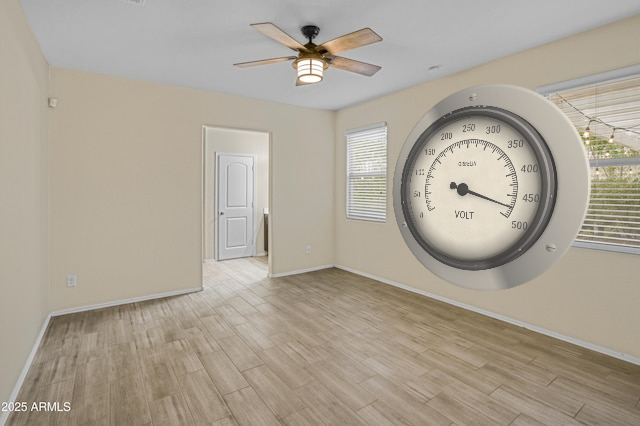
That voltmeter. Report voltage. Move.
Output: 475 V
